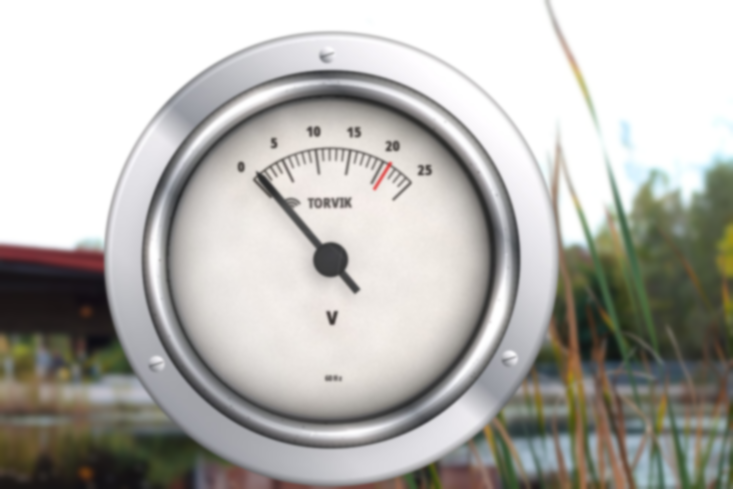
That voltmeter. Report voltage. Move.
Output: 1 V
